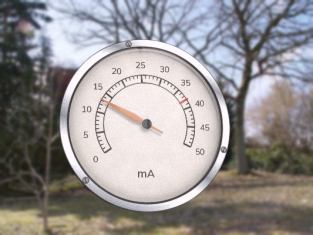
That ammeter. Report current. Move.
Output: 13 mA
